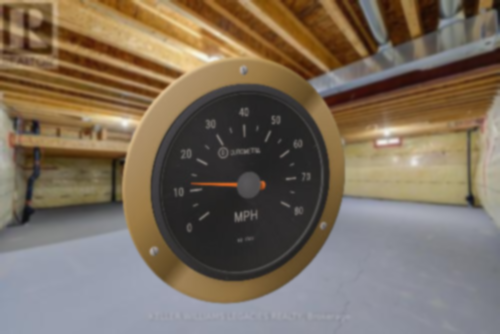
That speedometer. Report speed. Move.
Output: 12.5 mph
